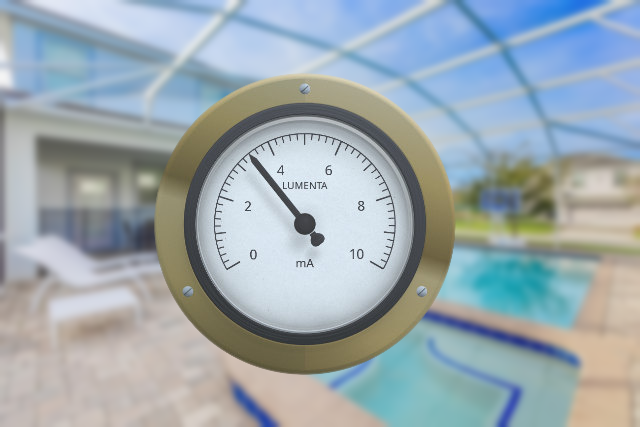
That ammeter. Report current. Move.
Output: 3.4 mA
